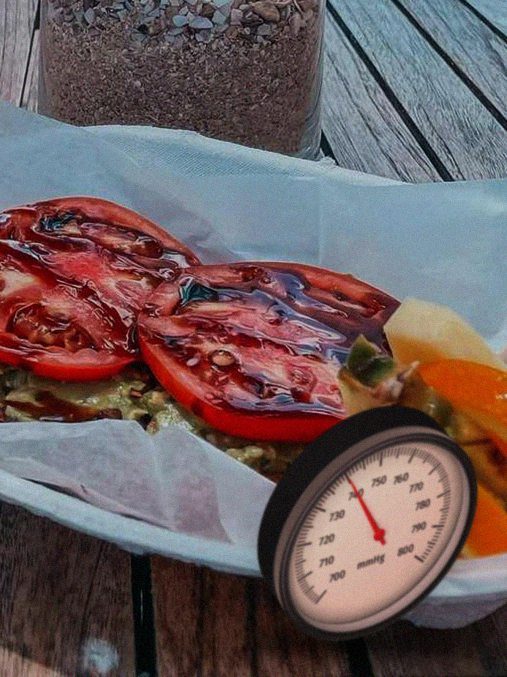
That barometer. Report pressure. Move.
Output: 740 mmHg
